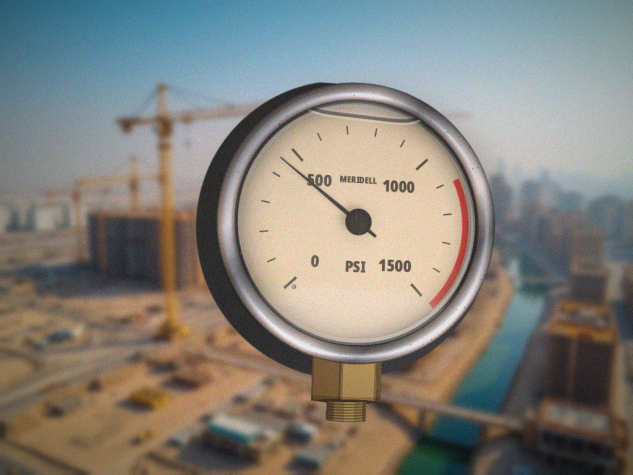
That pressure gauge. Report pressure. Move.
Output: 450 psi
